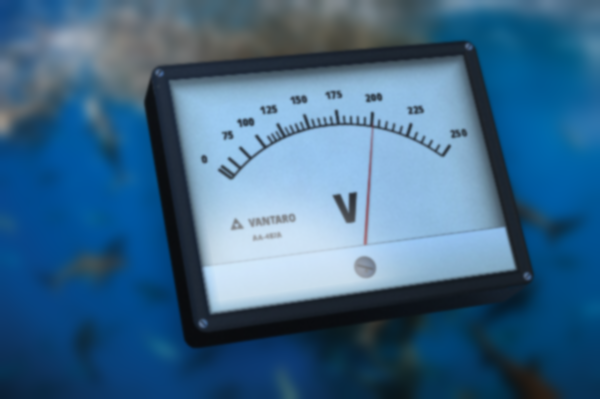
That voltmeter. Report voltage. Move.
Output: 200 V
